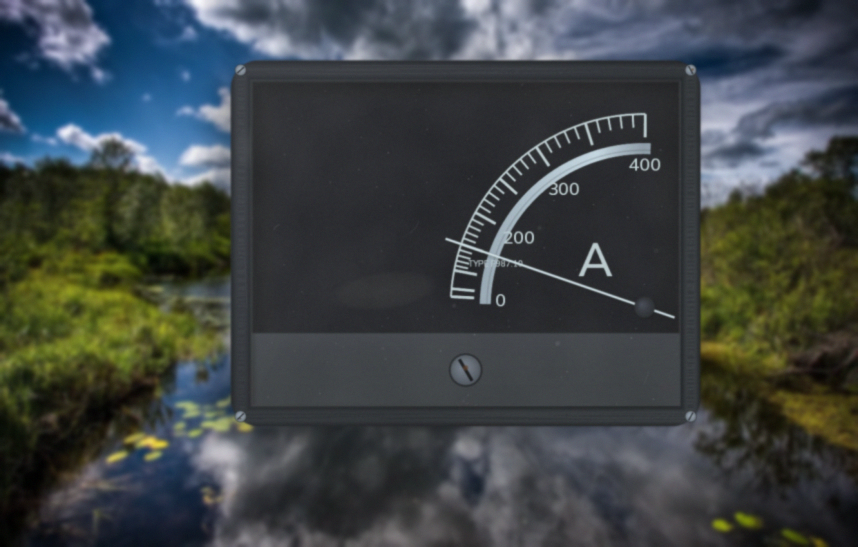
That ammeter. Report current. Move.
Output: 150 A
